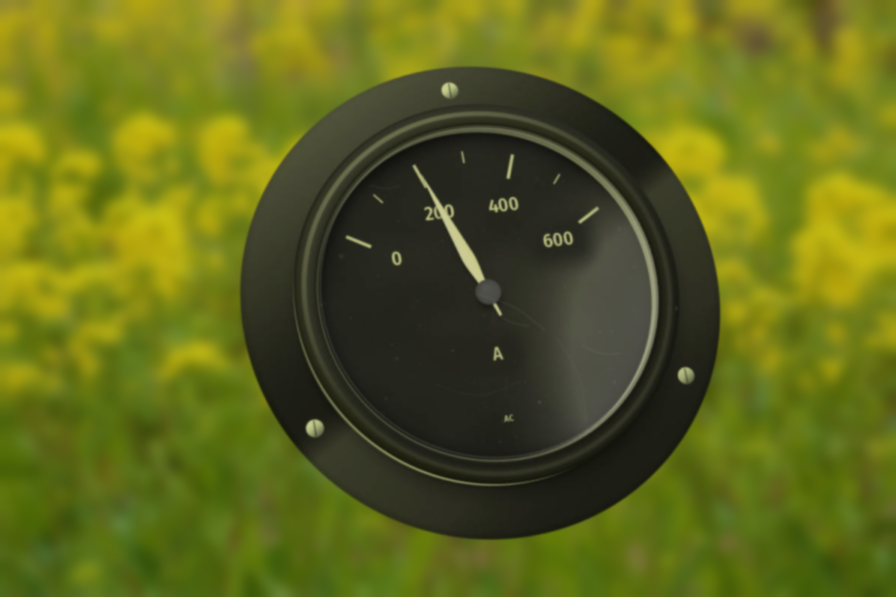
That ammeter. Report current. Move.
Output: 200 A
